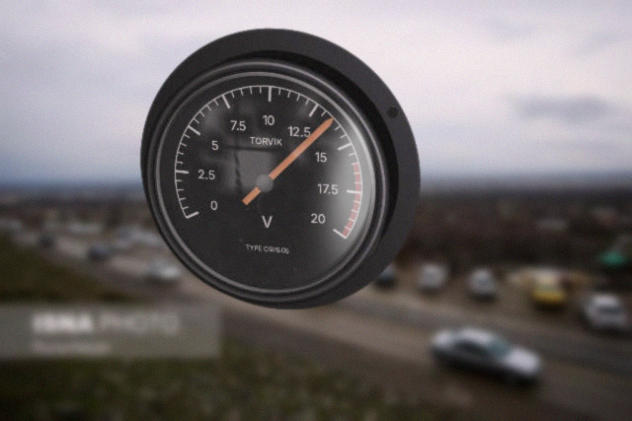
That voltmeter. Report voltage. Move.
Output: 13.5 V
